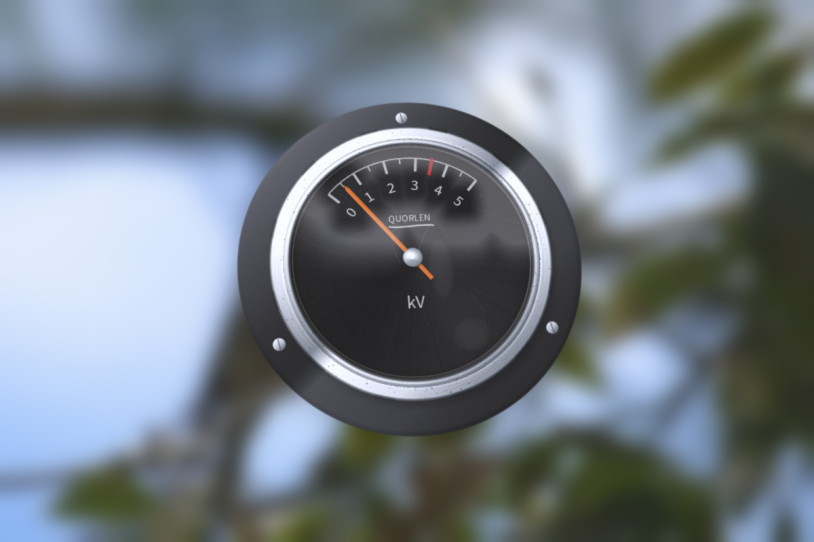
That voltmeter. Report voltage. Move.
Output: 0.5 kV
